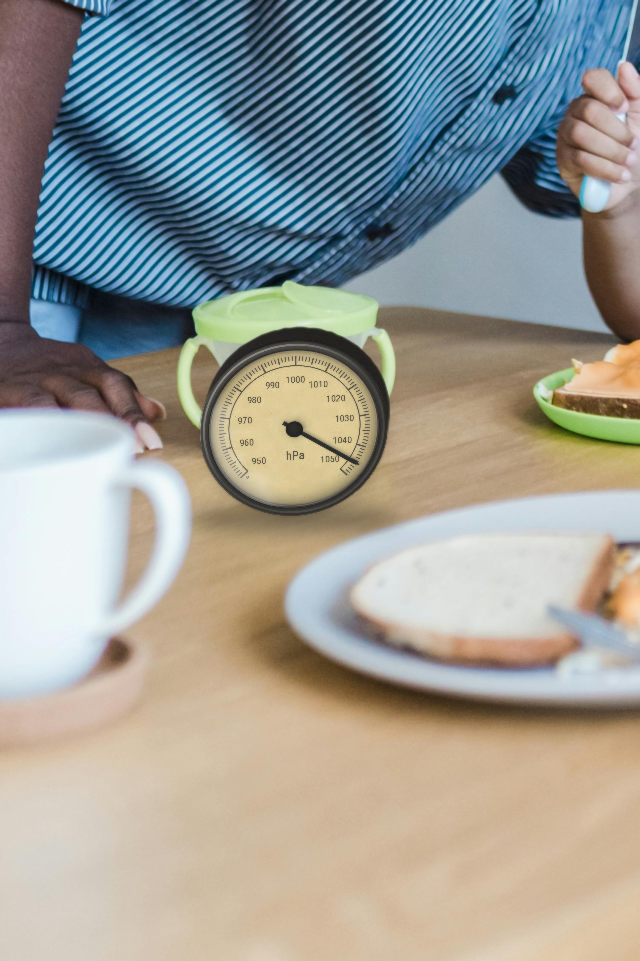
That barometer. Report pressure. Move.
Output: 1045 hPa
